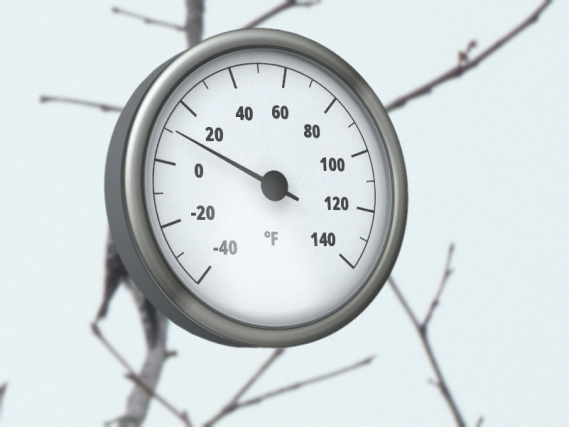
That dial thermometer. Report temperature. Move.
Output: 10 °F
